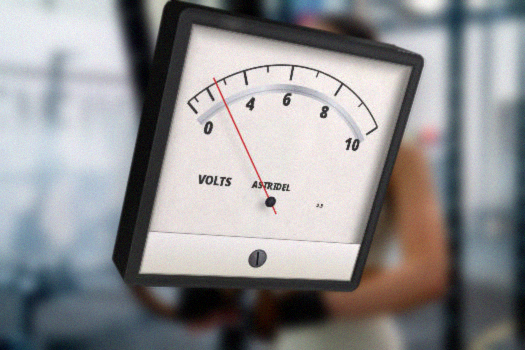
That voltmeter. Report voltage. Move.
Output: 2.5 V
